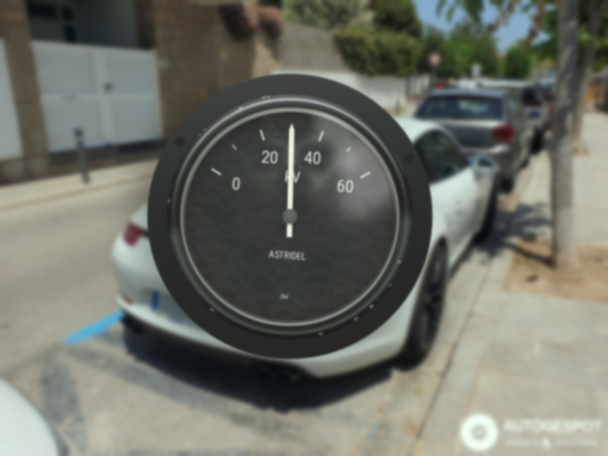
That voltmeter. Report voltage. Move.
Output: 30 kV
